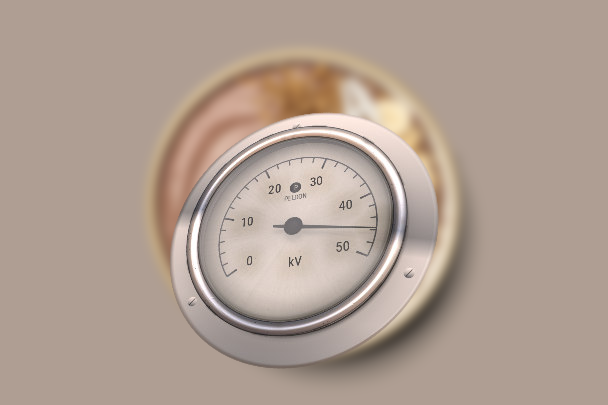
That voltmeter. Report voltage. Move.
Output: 46 kV
